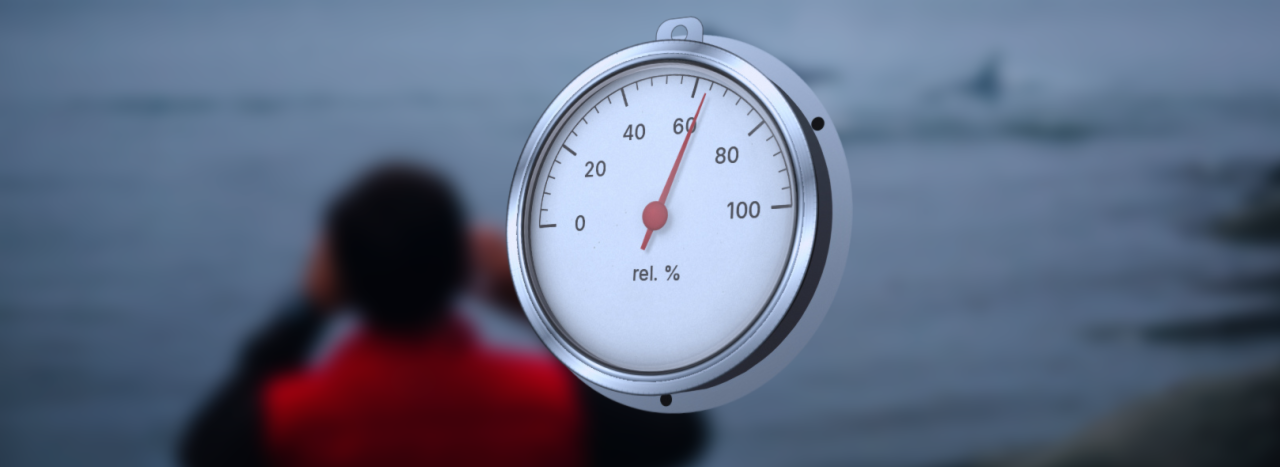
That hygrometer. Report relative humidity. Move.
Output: 64 %
